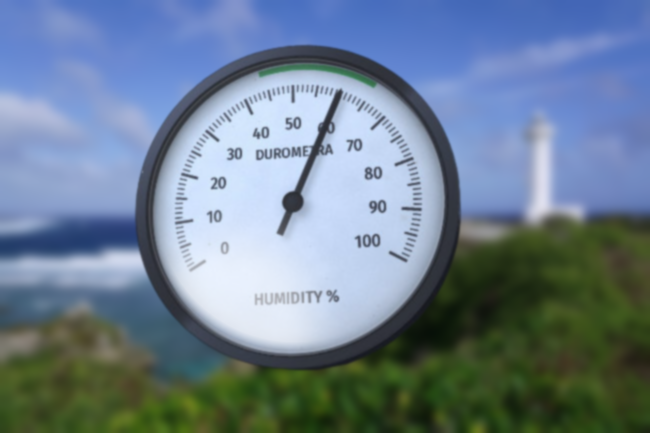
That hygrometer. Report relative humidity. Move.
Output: 60 %
